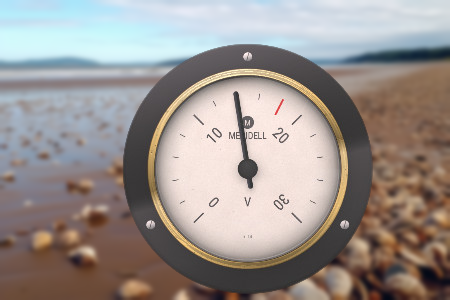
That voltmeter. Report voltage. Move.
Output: 14 V
